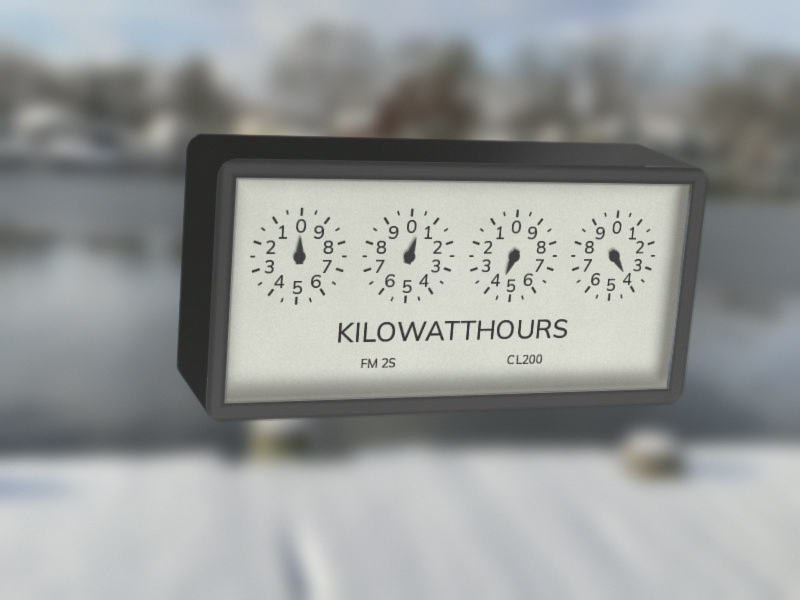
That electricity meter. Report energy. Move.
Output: 44 kWh
